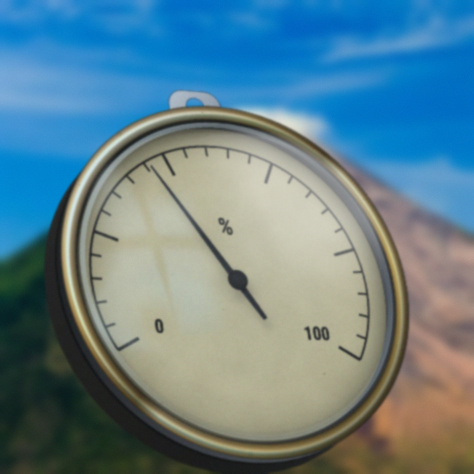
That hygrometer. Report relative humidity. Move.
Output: 36 %
